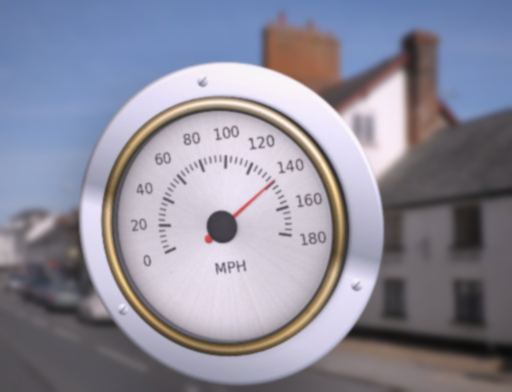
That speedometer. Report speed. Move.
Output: 140 mph
